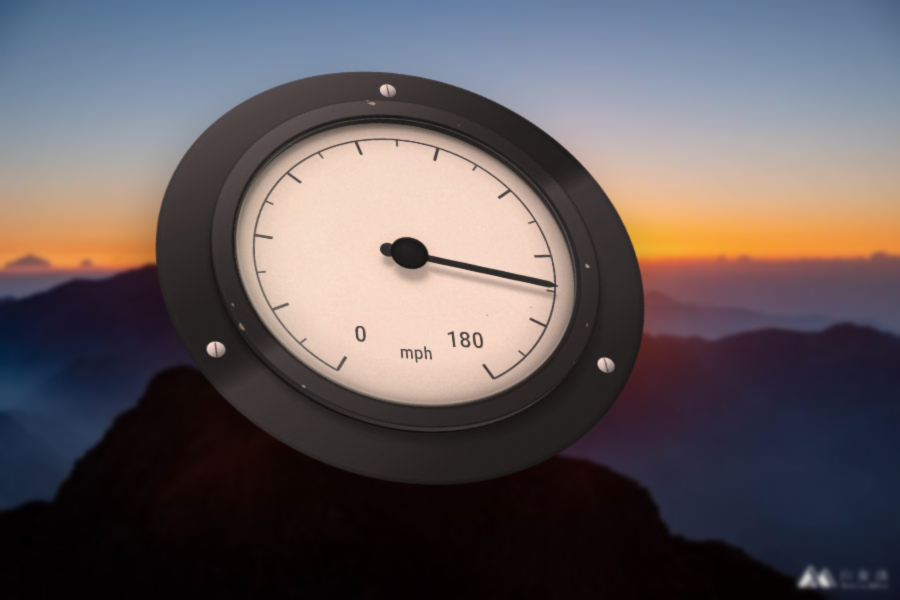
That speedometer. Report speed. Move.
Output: 150 mph
